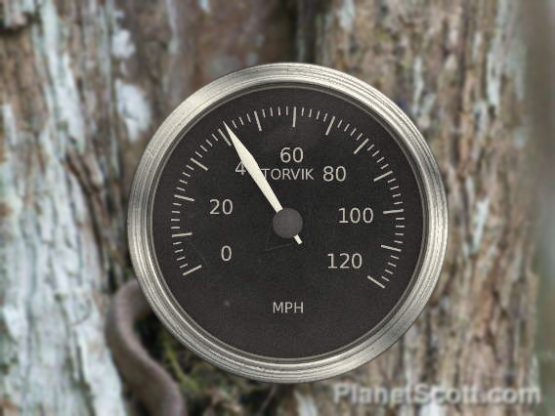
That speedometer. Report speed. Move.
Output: 42 mph
